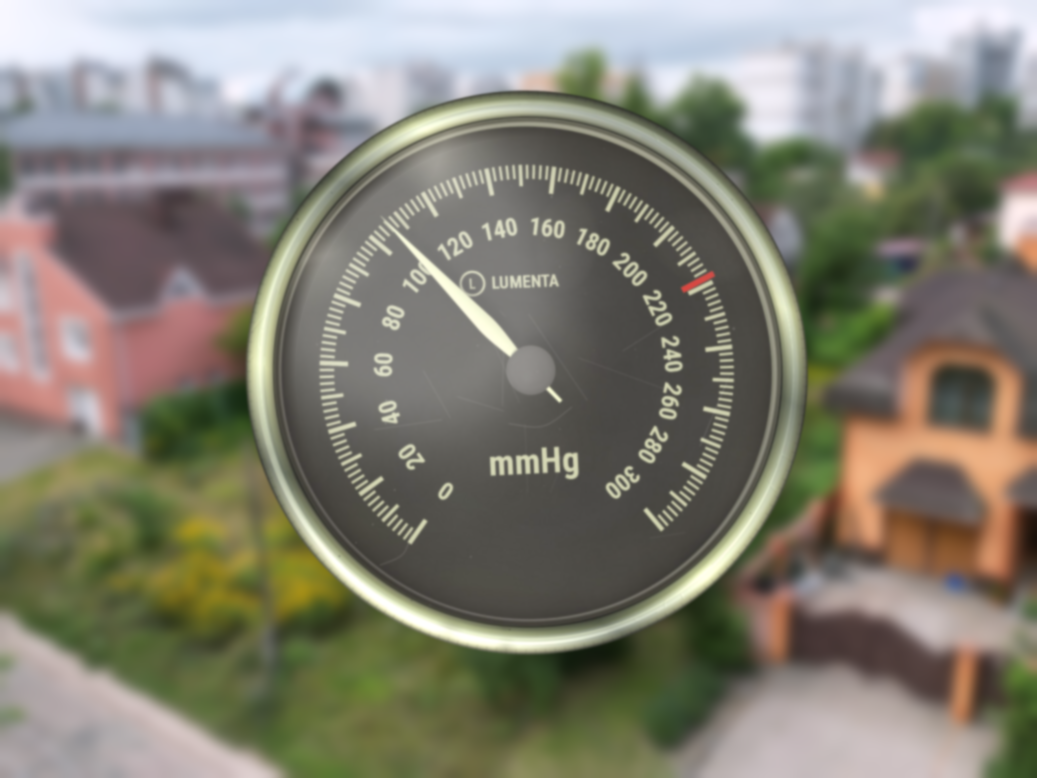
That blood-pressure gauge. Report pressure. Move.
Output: 106 mmHg
